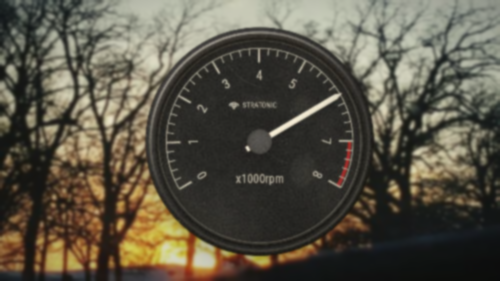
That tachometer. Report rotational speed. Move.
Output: 6000 rpm
